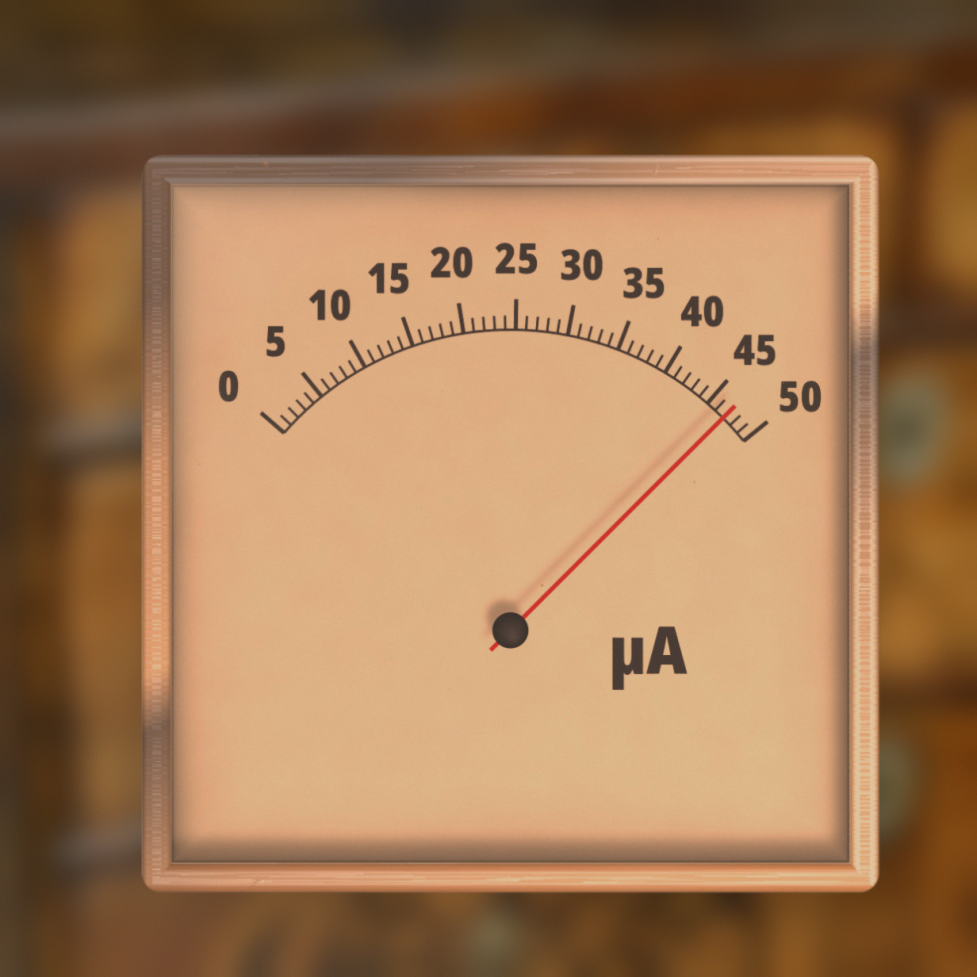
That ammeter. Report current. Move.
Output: 47 µA
